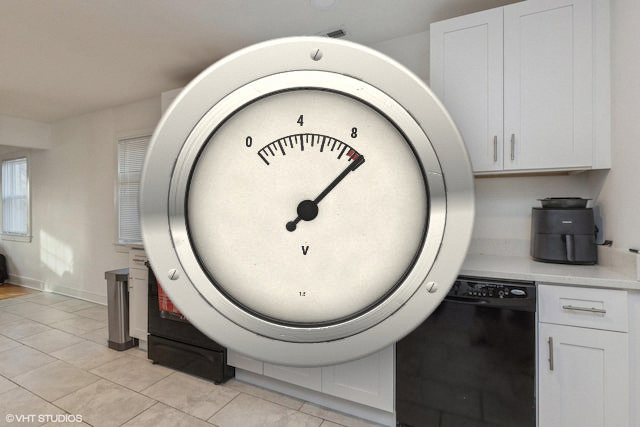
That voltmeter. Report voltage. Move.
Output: 9.5 V
